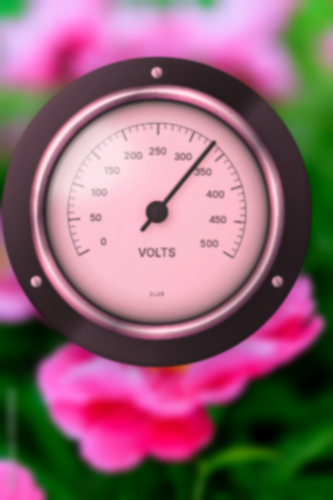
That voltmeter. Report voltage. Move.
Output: 330 V
